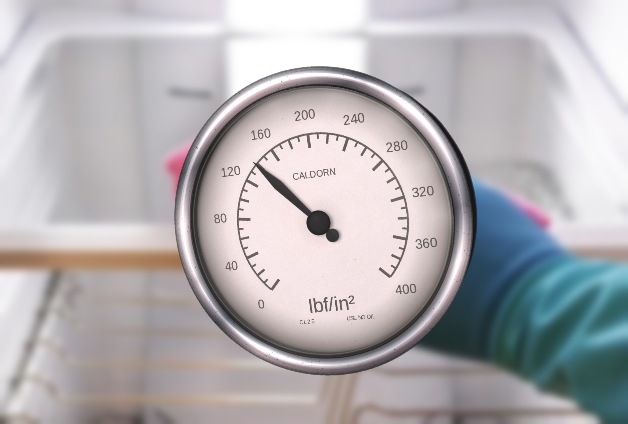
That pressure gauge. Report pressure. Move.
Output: 140 psi
